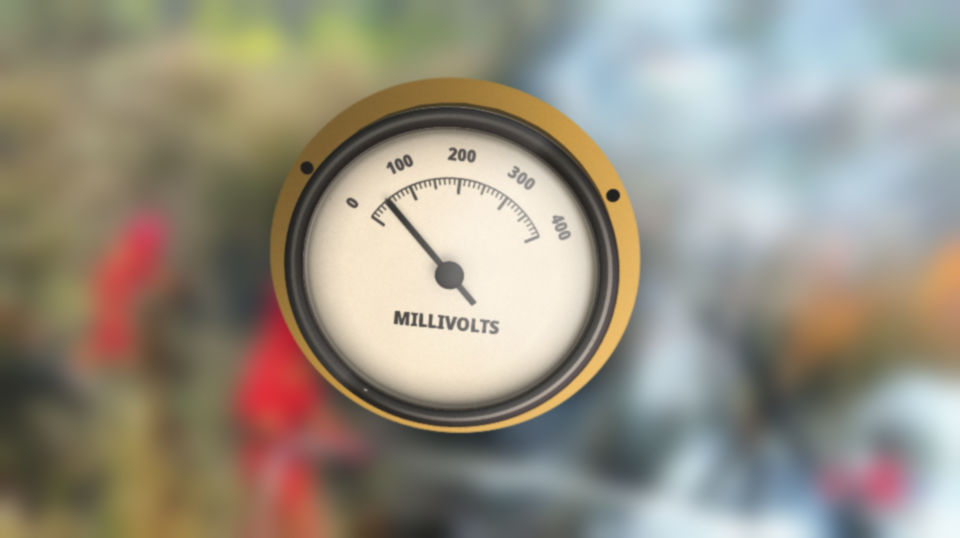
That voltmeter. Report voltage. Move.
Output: 50 mV
